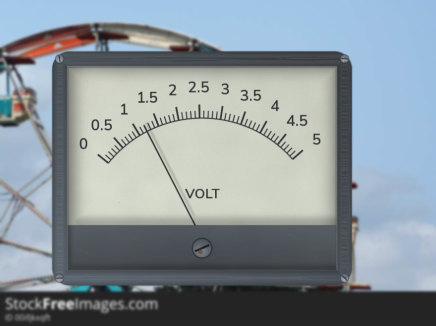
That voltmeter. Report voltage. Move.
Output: 1.2 V
